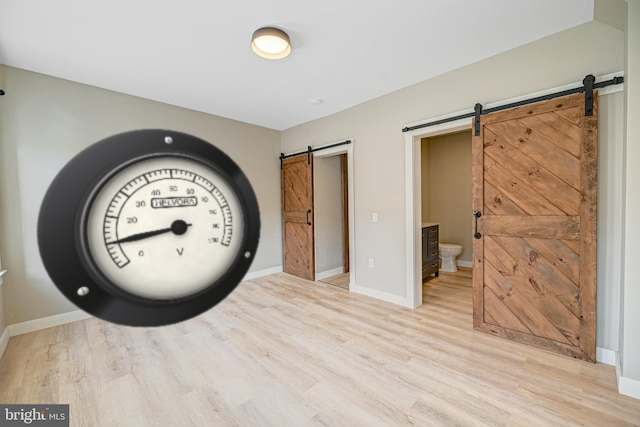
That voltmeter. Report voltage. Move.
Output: 10 V
